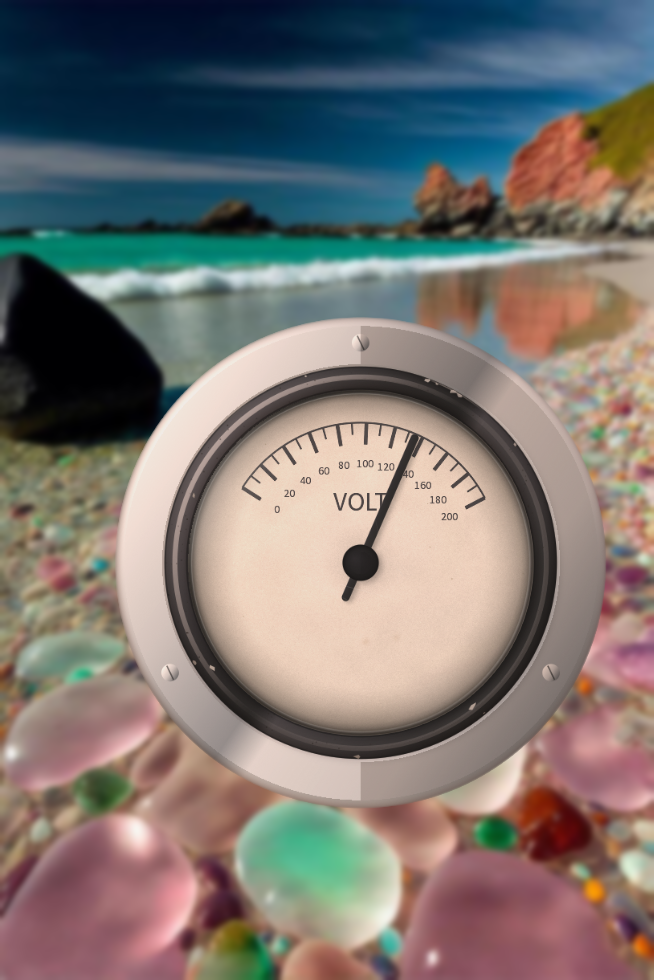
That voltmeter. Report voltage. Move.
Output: 135 V
